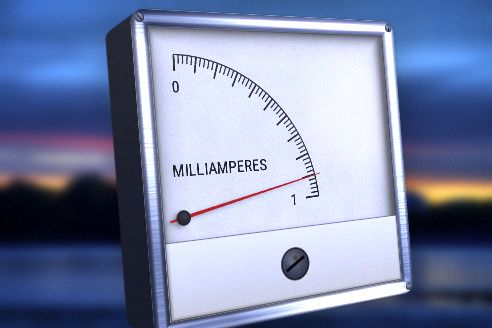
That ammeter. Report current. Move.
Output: 0.9 mA
